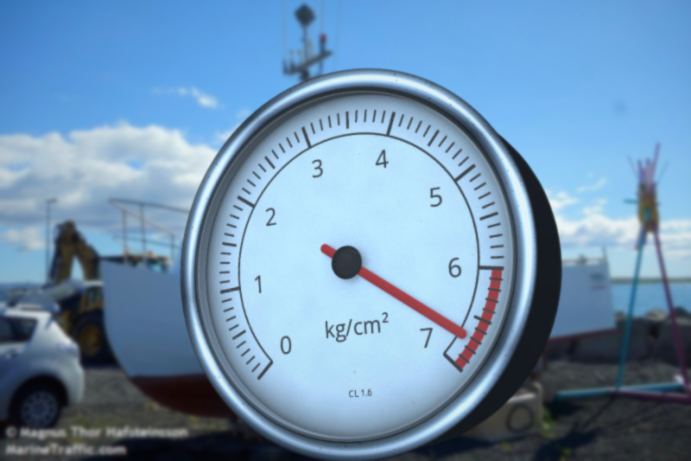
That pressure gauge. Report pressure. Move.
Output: 6.7 kg/cm²
